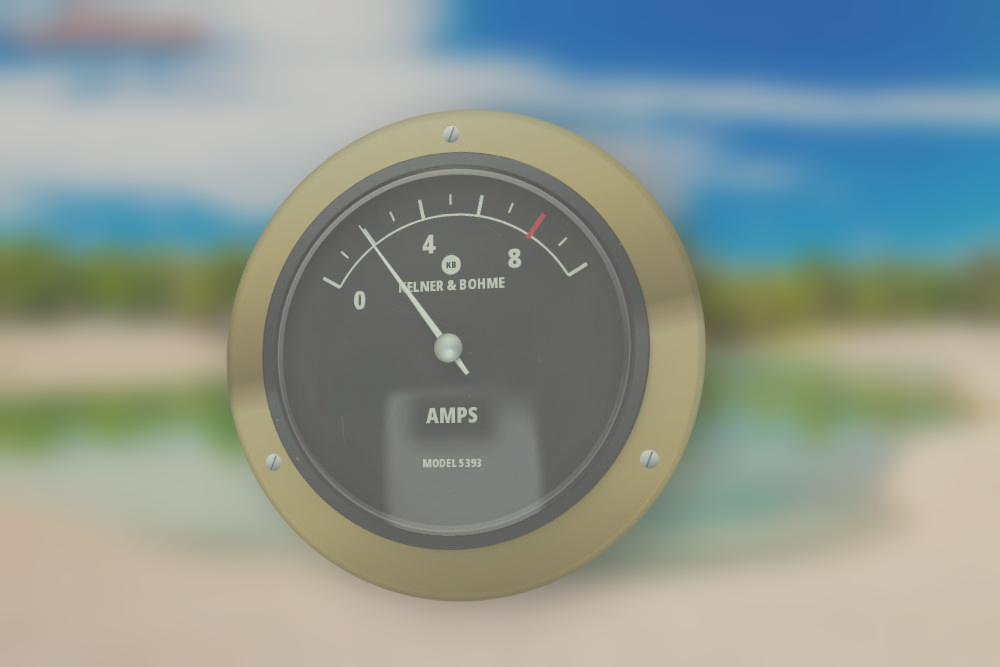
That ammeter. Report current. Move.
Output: 2 A
